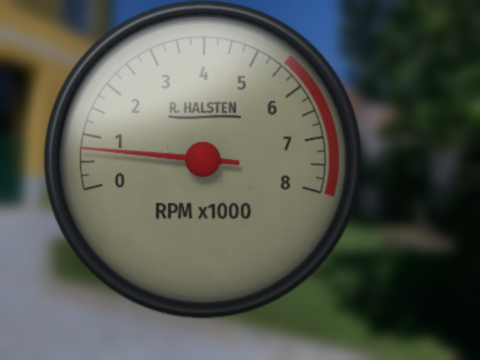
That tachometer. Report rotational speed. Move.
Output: 750 rpm
